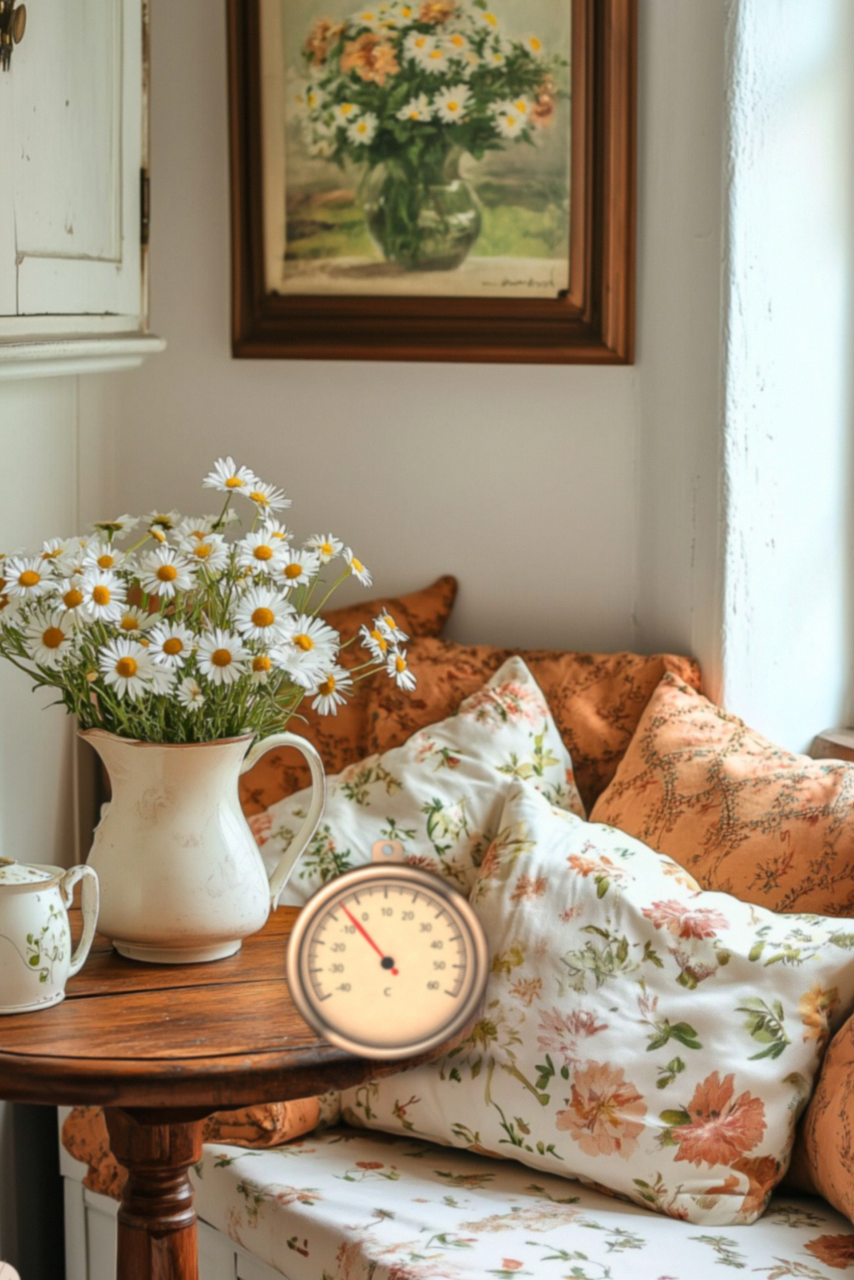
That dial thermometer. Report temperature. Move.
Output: -5 °C
